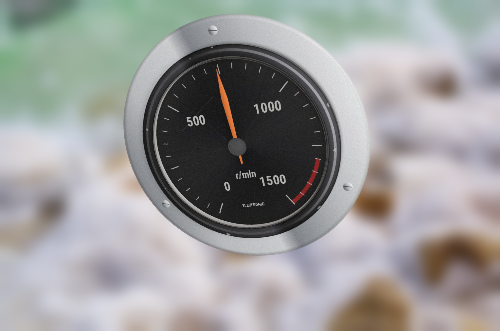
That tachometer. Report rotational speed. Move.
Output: 750 rpm
